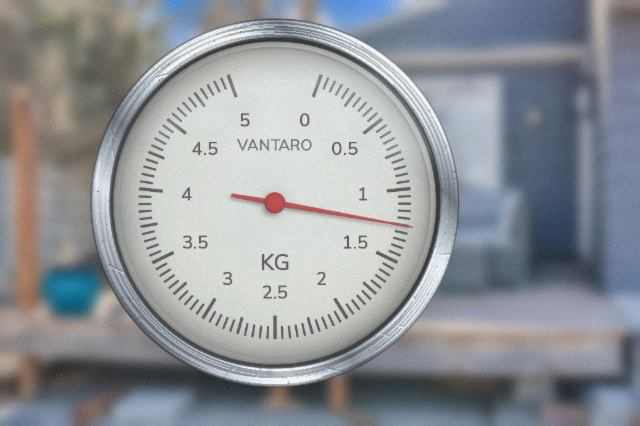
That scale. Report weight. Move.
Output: 1.25 kg
